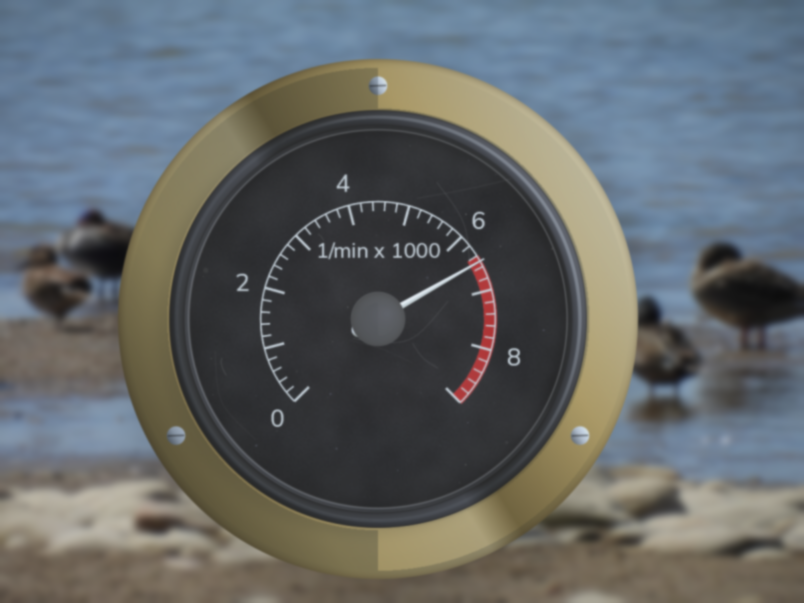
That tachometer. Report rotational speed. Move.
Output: 6500 rpm
